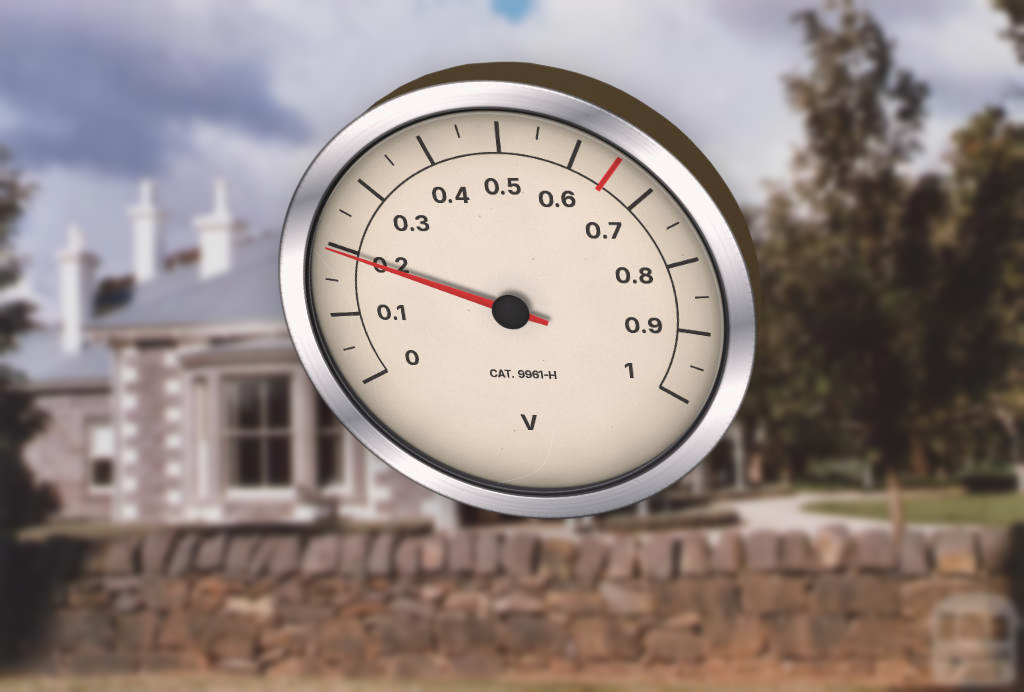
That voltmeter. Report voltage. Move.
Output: 0.2 V
